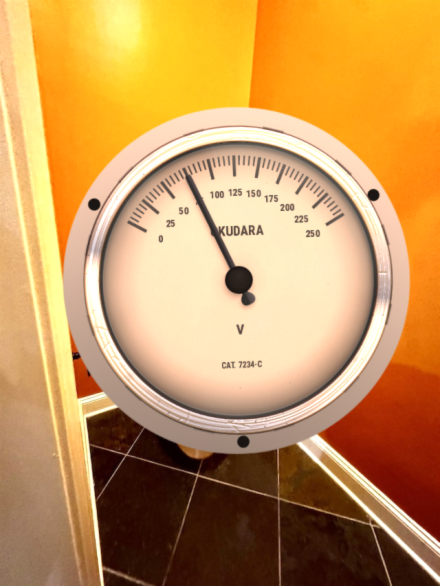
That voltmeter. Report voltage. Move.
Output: 75 V
